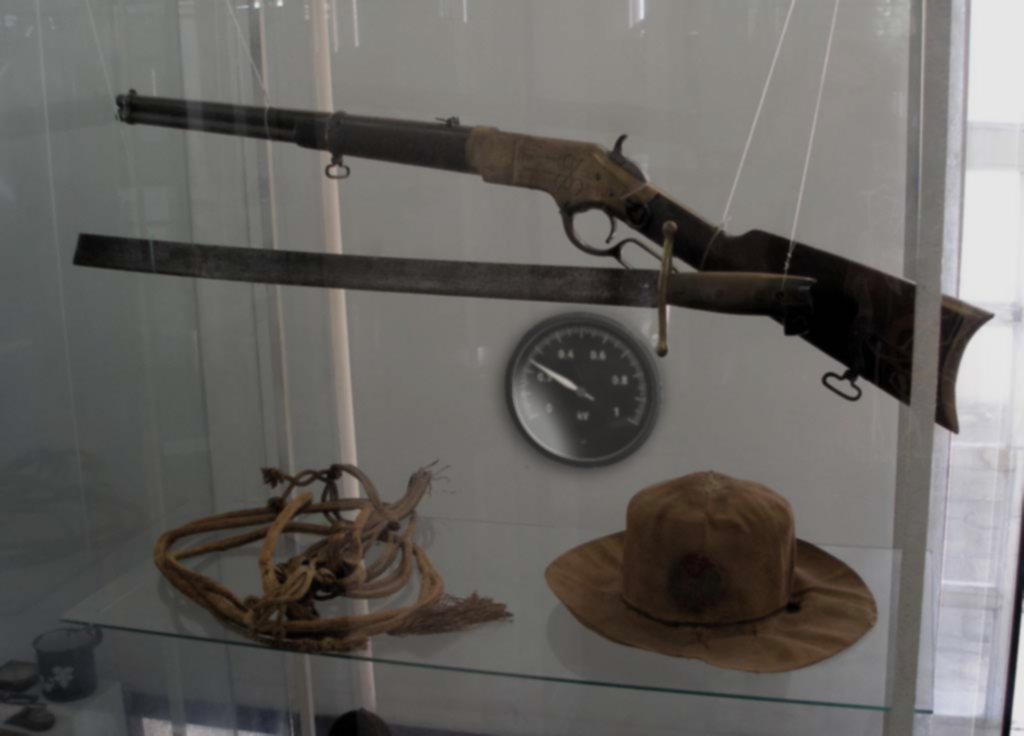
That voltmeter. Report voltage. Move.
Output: 0.25 kV
